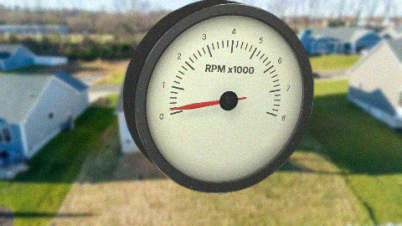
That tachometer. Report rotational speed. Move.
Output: 200 rpm
